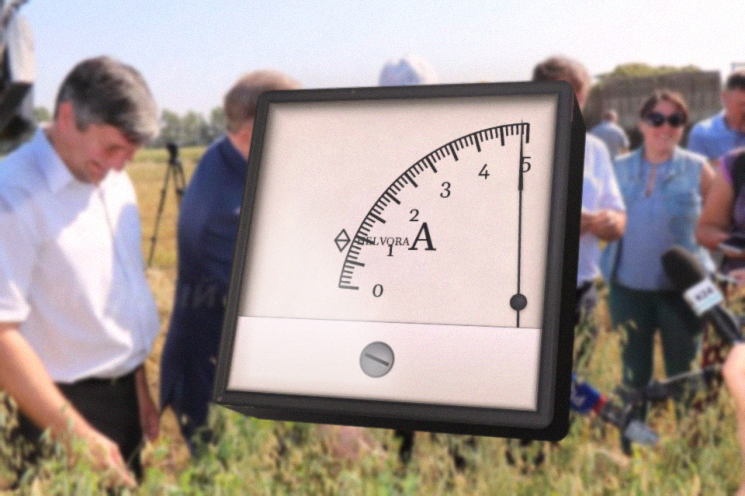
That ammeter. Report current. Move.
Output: 4.9 A
